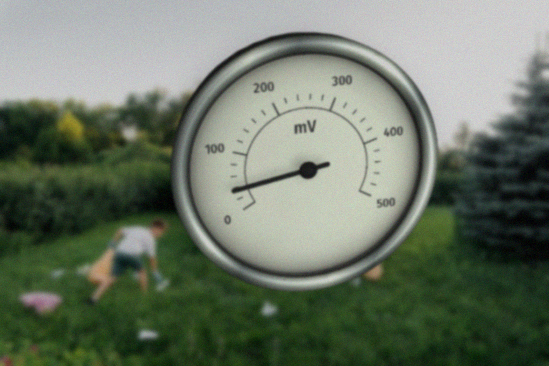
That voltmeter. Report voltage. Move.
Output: 40 mV
